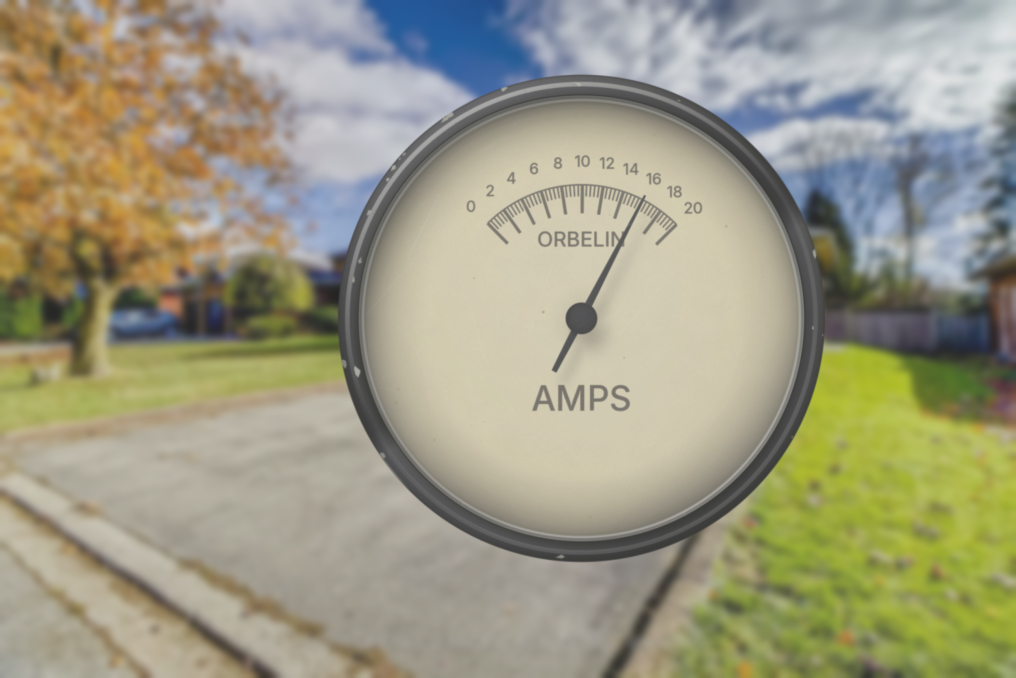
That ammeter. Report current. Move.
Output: 16 A
